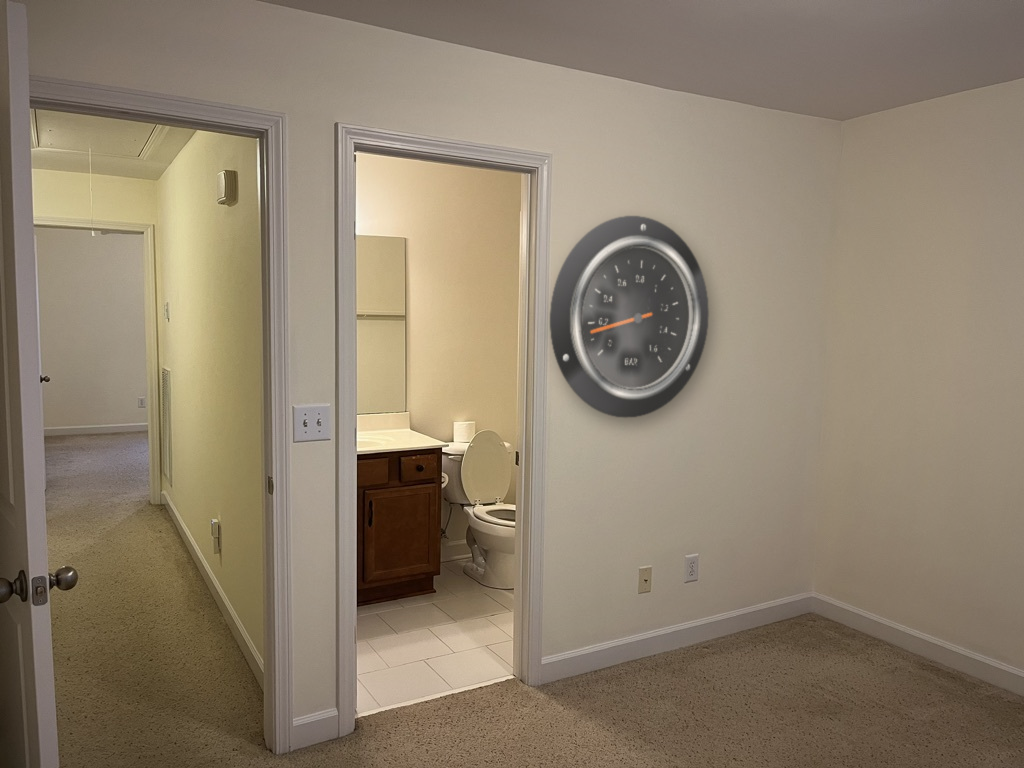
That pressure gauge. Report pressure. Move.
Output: 0.15 bar
